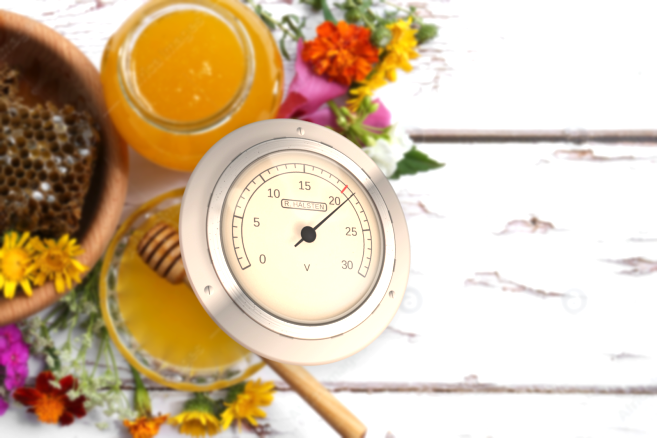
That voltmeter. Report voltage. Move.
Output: 21 V
